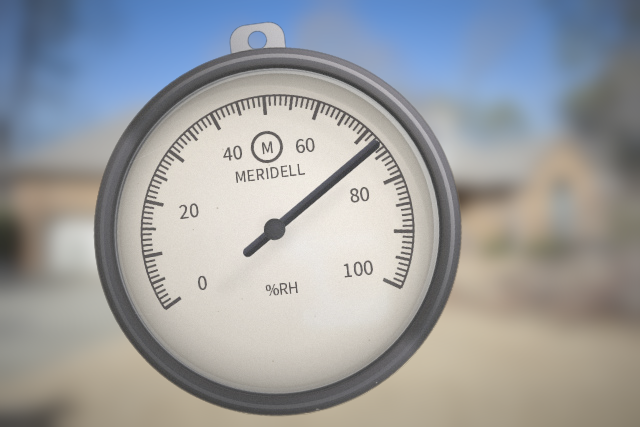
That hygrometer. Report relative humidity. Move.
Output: 73 %
